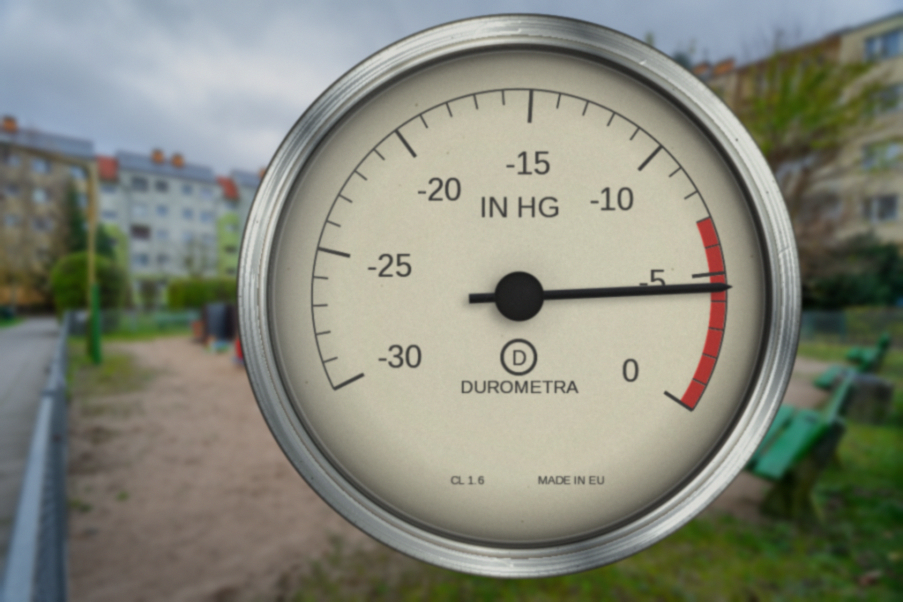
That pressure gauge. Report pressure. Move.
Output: -4.5 inHg
